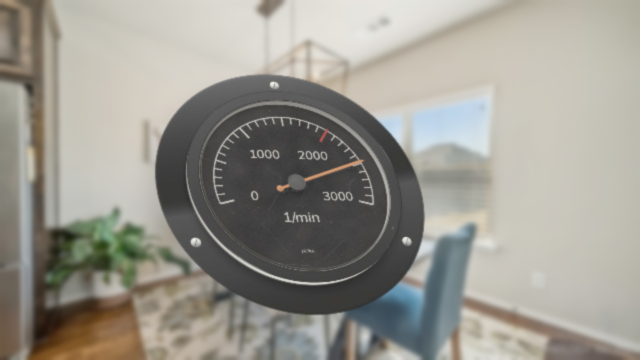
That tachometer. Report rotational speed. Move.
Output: 2500 rpm
